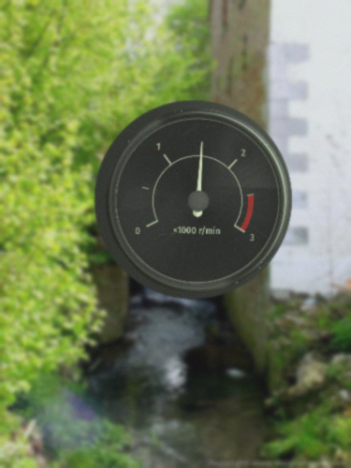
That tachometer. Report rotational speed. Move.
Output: 1500 rpm
